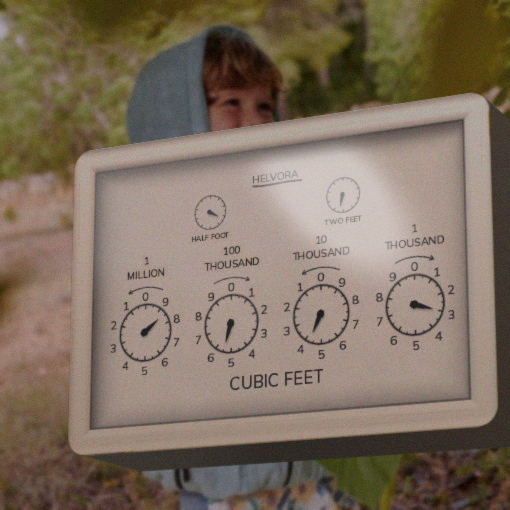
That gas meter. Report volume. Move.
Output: 854300 ft³
